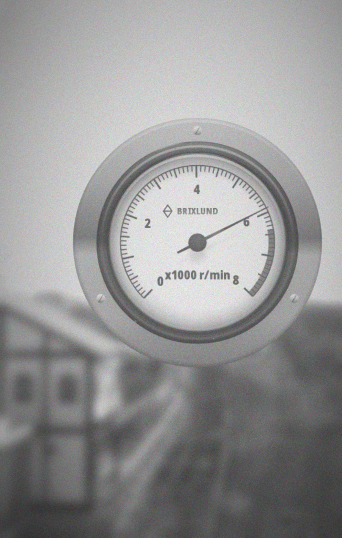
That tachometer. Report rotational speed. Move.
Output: 5900 rpm
